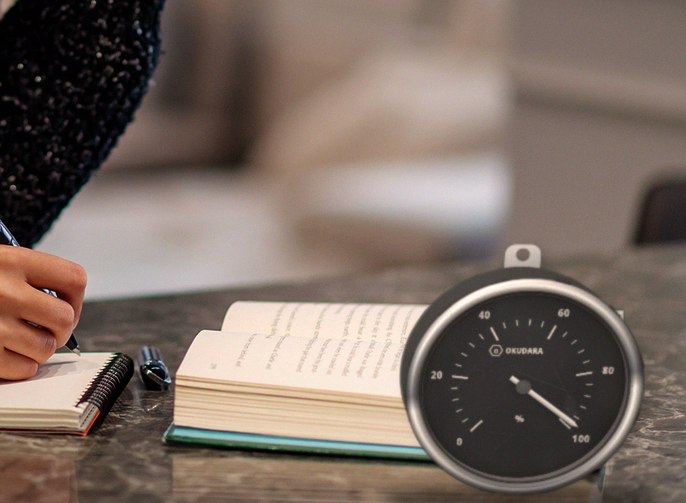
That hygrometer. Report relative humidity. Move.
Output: 98 %
